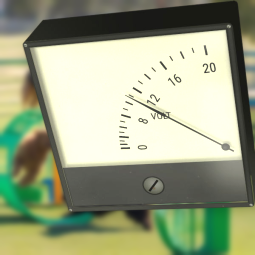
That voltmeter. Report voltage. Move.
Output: 11 V
